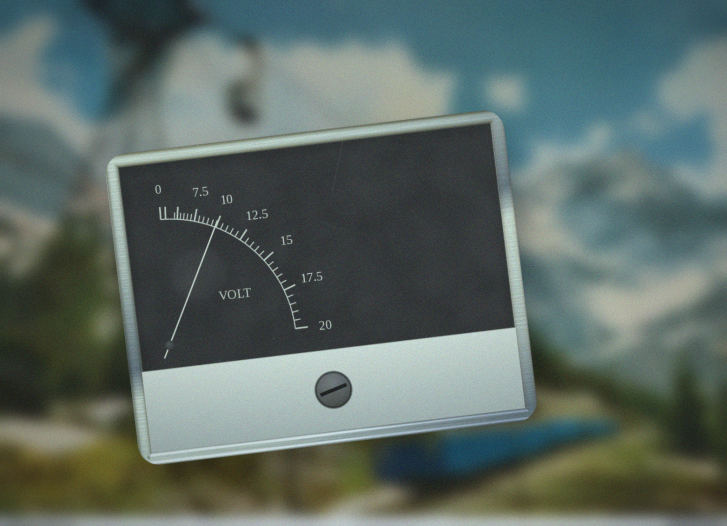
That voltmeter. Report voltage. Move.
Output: 10 V
